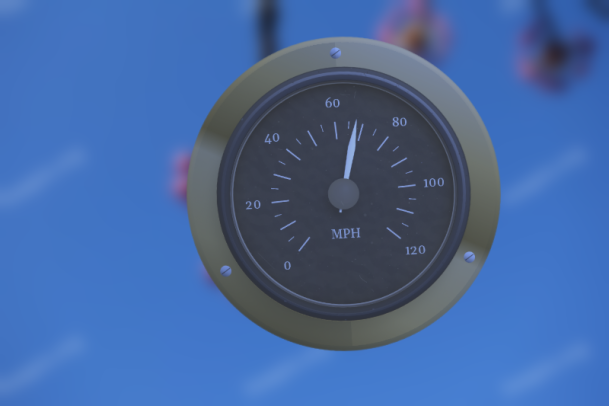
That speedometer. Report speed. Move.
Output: 67.5 mph
